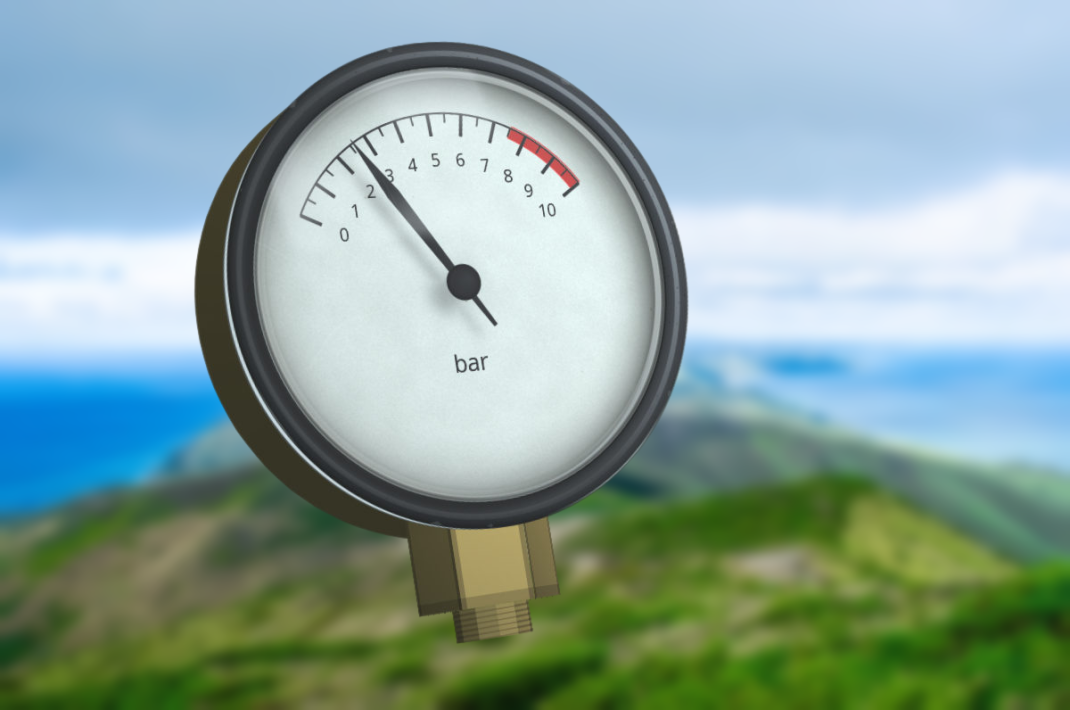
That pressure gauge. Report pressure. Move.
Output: 2.5 bar
